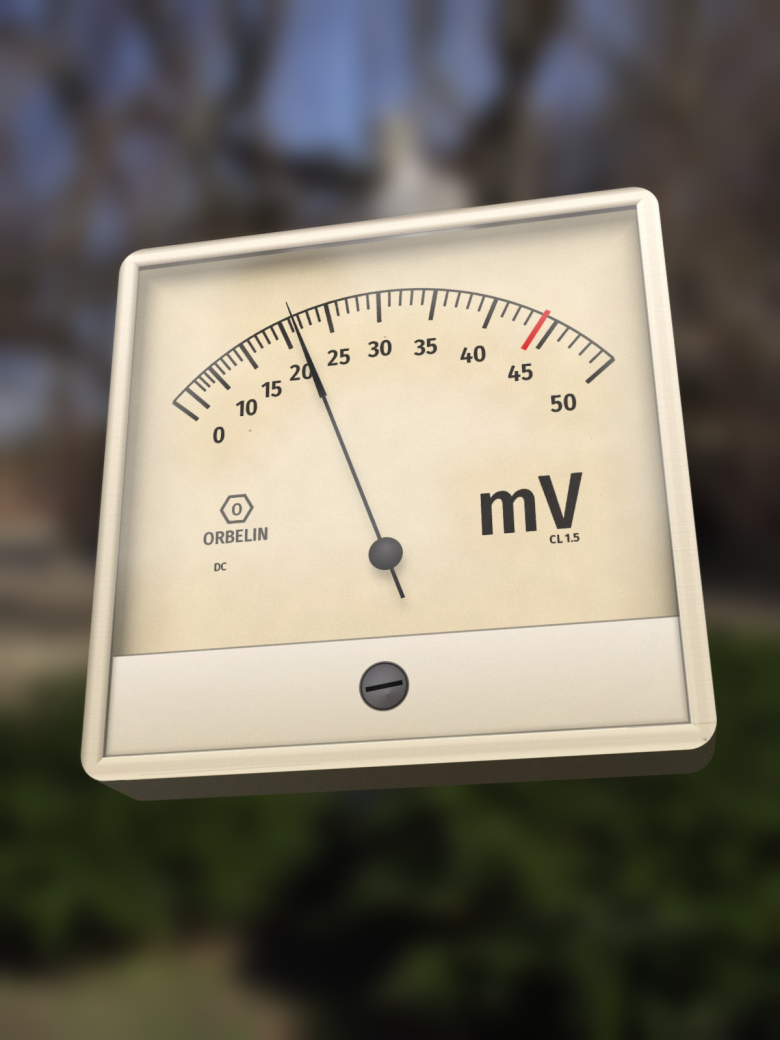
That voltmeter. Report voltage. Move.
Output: 21.5 mV
